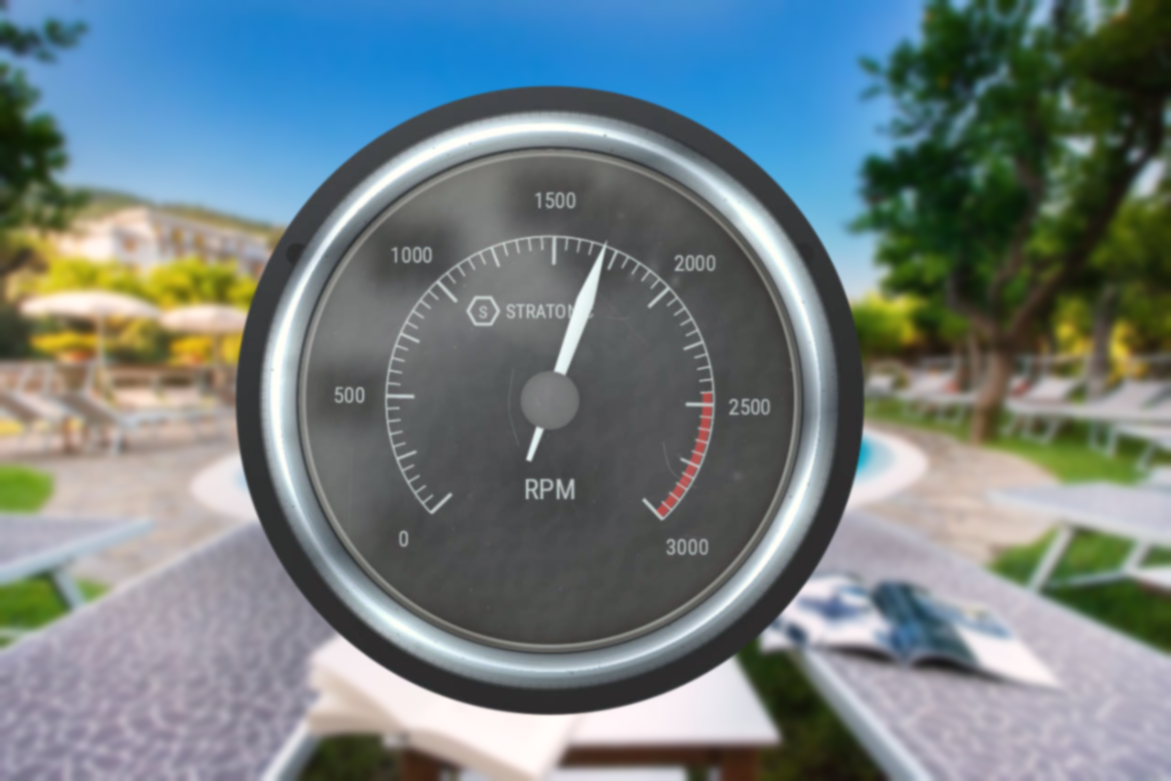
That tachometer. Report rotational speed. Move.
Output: 1700 rpm
